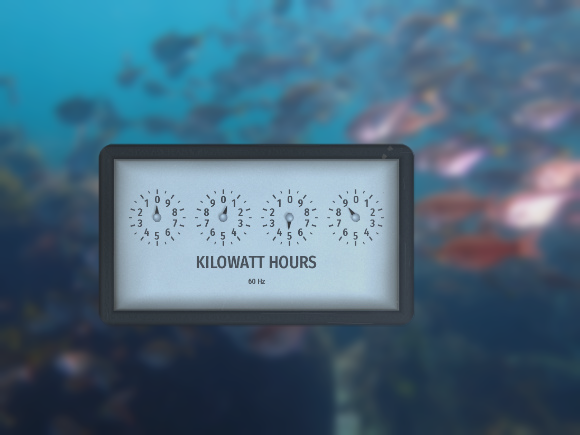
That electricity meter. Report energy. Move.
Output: 49 kWh
